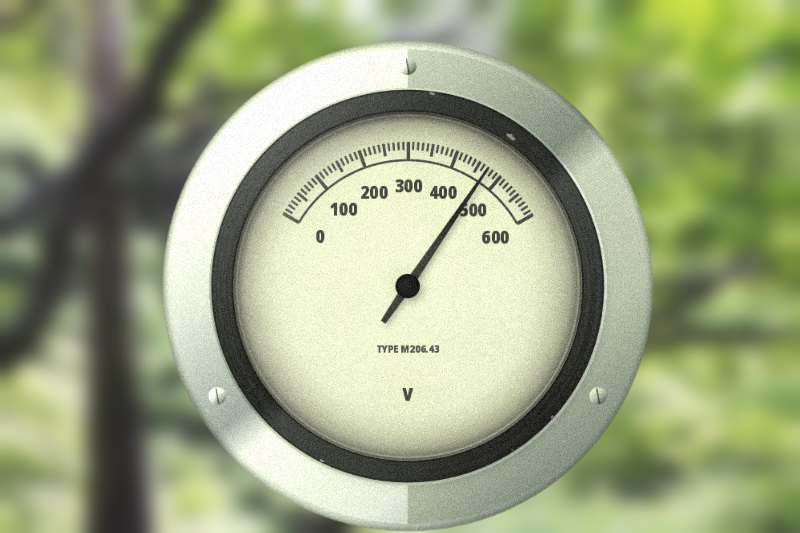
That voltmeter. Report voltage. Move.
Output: 470 V
